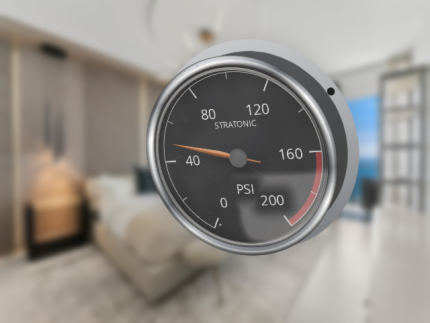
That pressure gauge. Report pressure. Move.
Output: 50 psi
